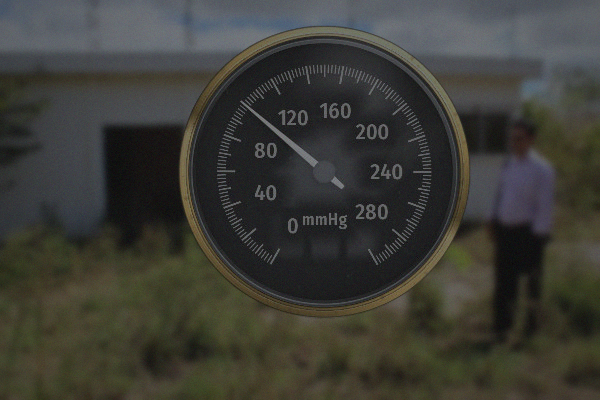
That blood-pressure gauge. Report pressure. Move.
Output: 100 mmHg
